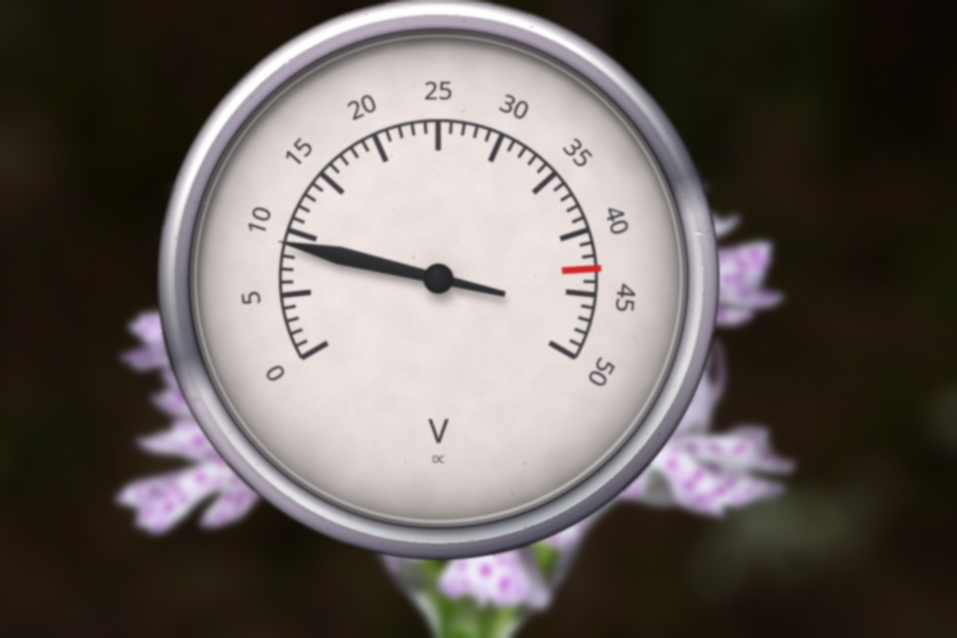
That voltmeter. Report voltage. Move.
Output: 9 V
